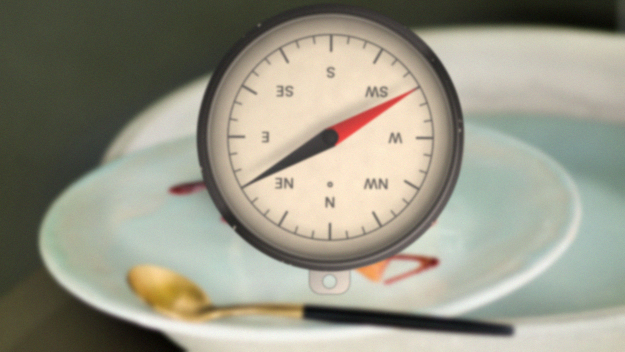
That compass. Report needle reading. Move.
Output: 240 °
